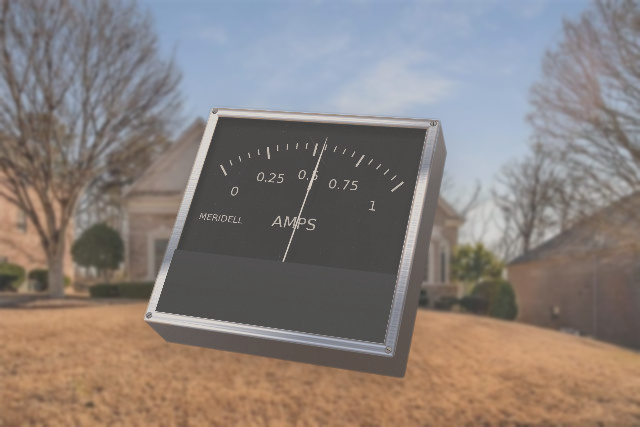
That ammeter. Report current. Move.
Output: 0.55 A
